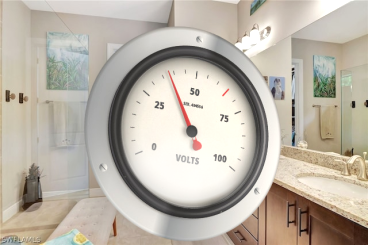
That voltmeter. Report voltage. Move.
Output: 37.5 V
